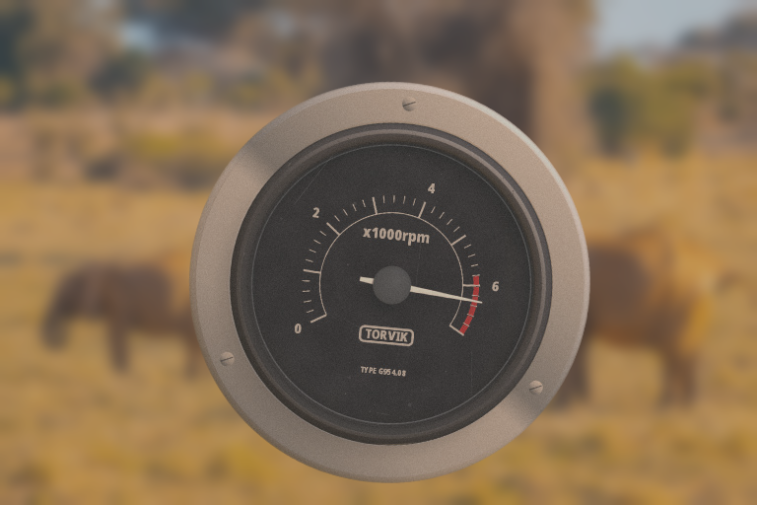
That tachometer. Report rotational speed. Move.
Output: 6300 rpm
